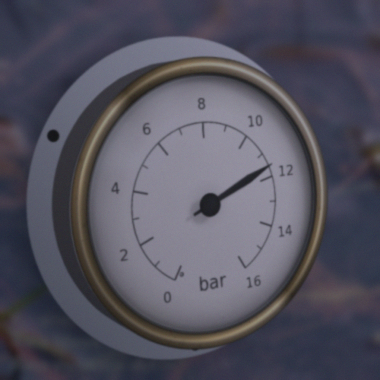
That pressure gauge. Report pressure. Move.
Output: 11.5 bar
